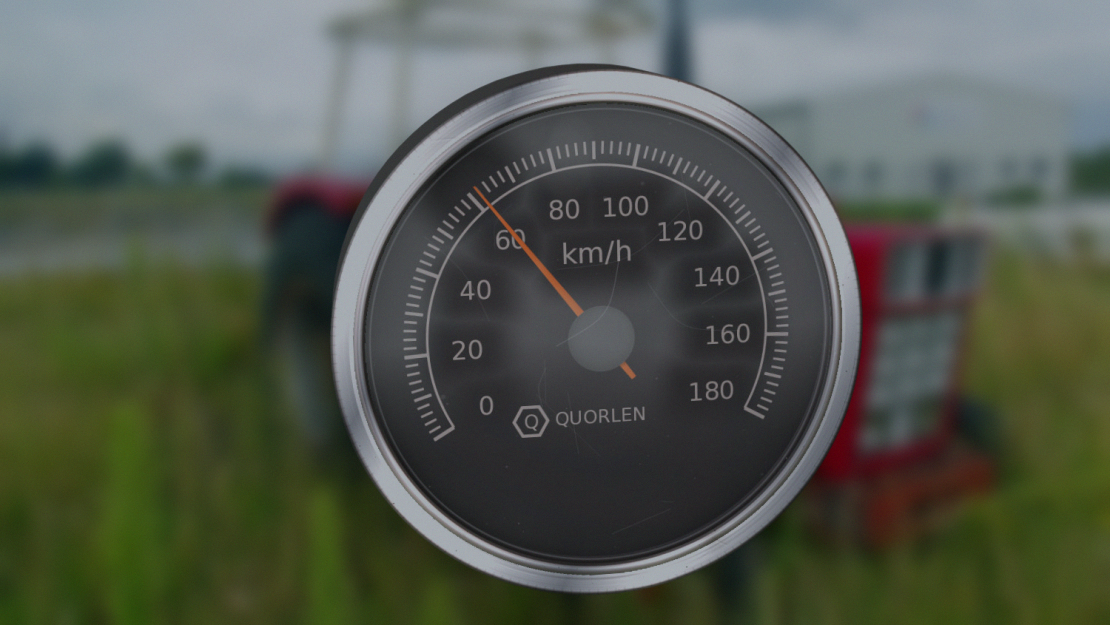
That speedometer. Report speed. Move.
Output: 62 km/h
